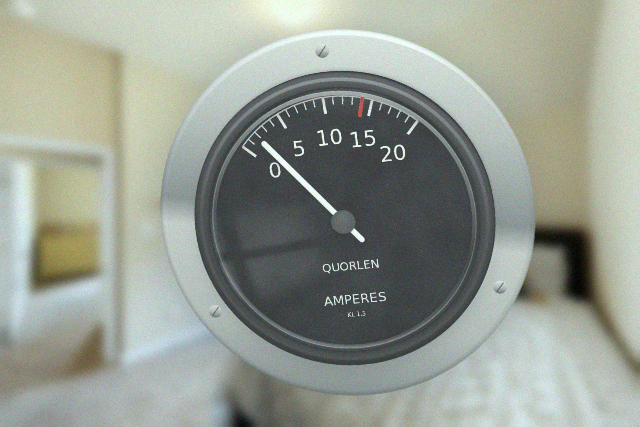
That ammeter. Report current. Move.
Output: 2 A
